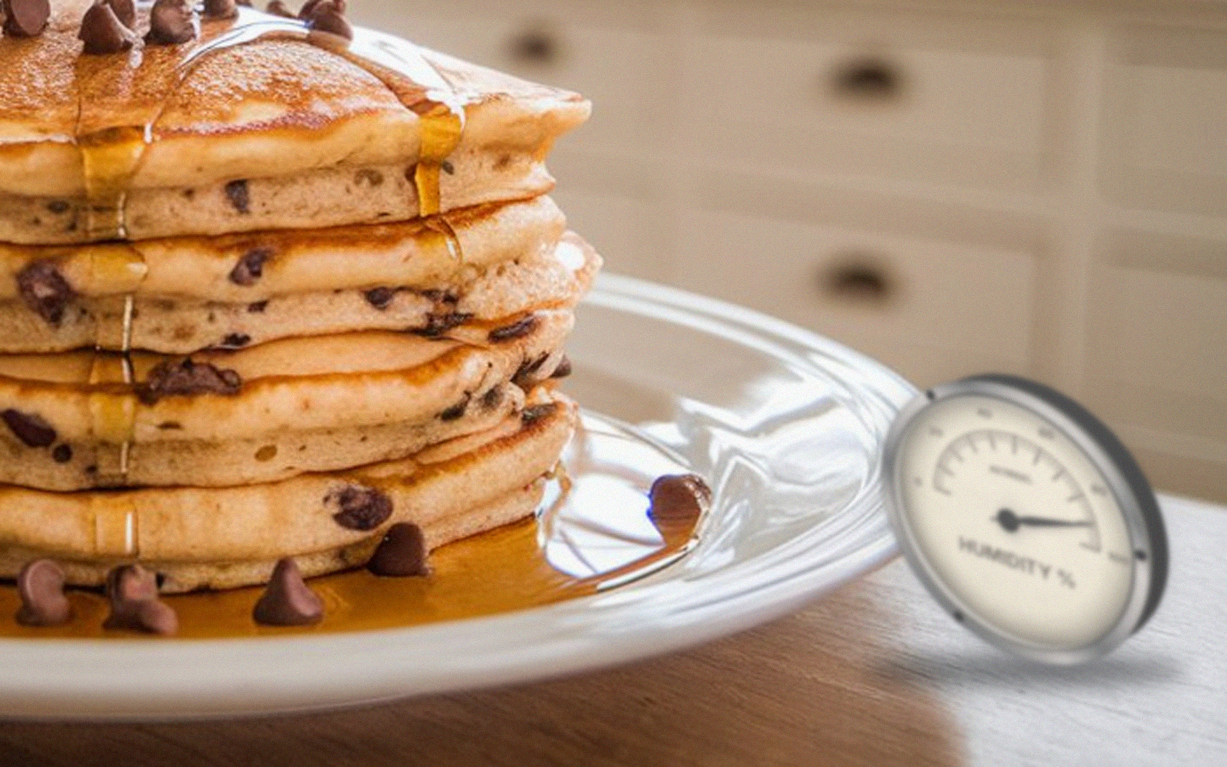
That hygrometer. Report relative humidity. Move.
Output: 90 %
